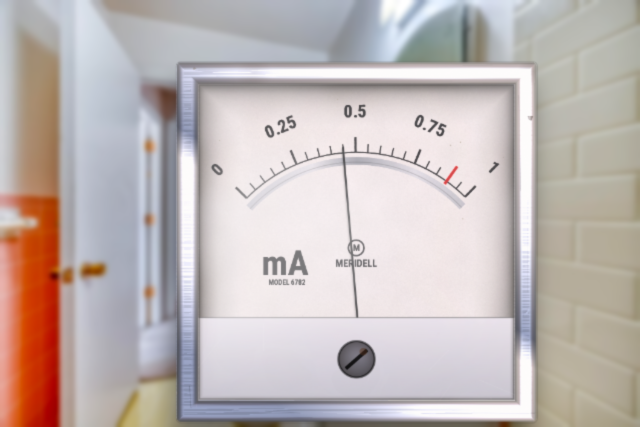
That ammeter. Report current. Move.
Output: 0.45 mA
